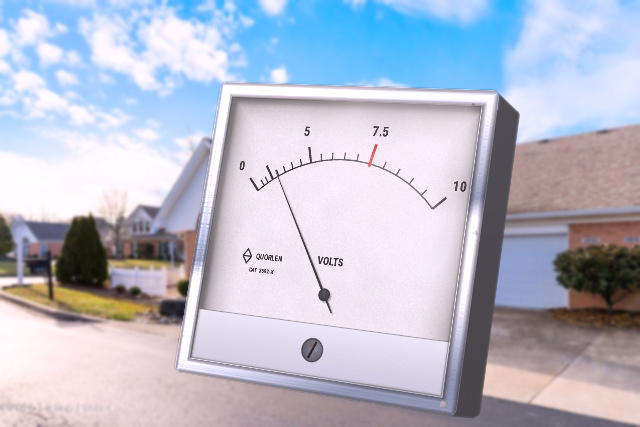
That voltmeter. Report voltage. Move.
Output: 3 V
